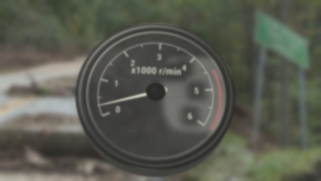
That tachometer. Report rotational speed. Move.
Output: 250 rpm
